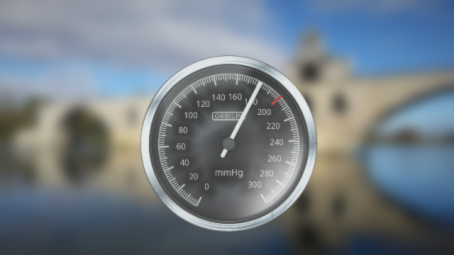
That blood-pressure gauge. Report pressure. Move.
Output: 180 mmHg
